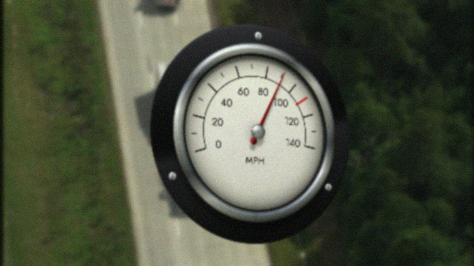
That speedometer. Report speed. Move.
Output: 90 mph
